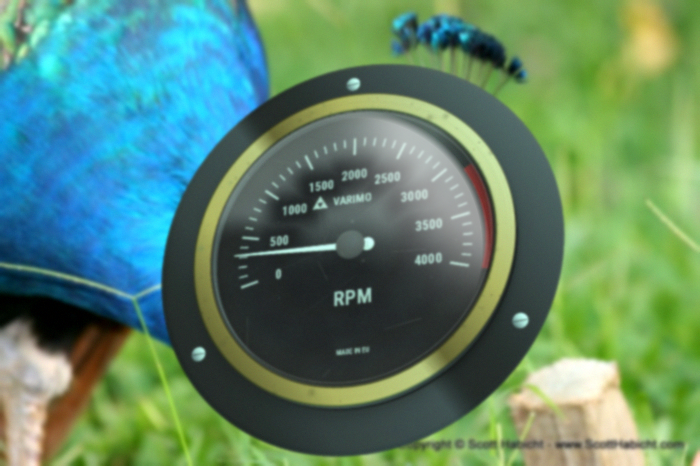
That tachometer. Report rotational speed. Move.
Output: 300 rpm
